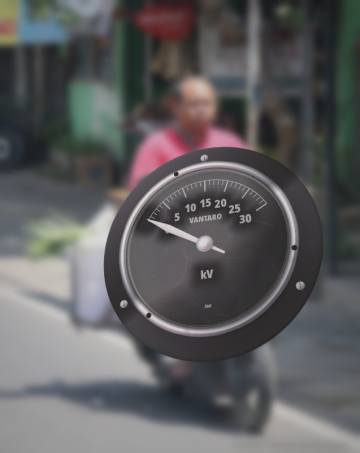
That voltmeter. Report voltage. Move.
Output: 0 kV
